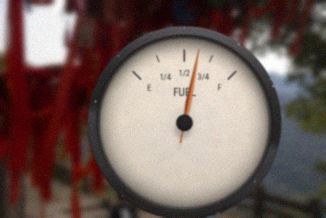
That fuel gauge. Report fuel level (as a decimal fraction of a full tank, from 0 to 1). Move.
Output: 0.625
